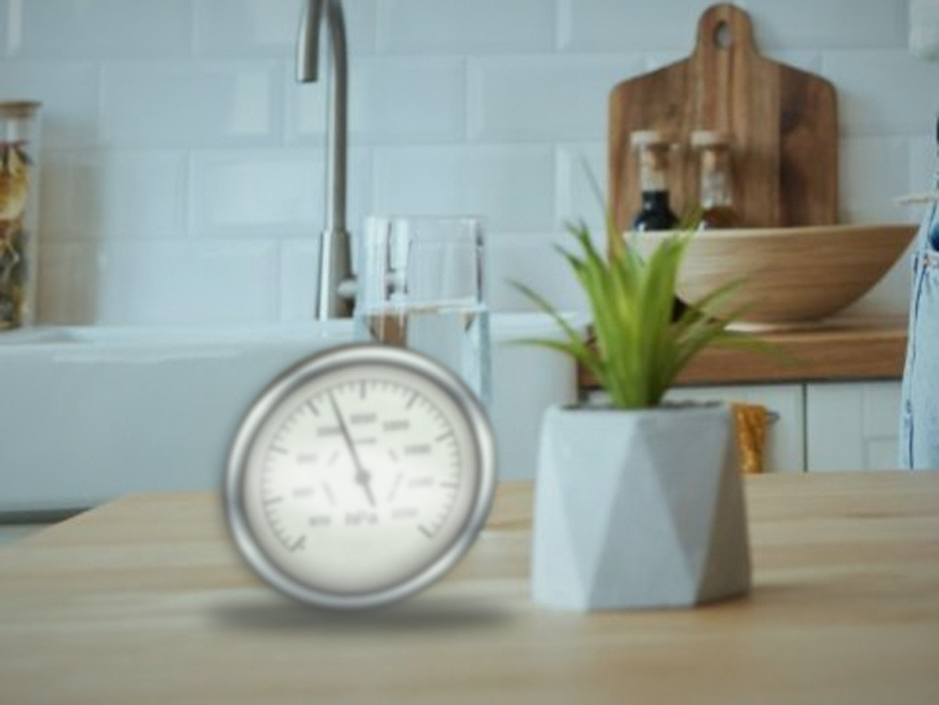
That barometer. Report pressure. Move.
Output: 1004 hPa
